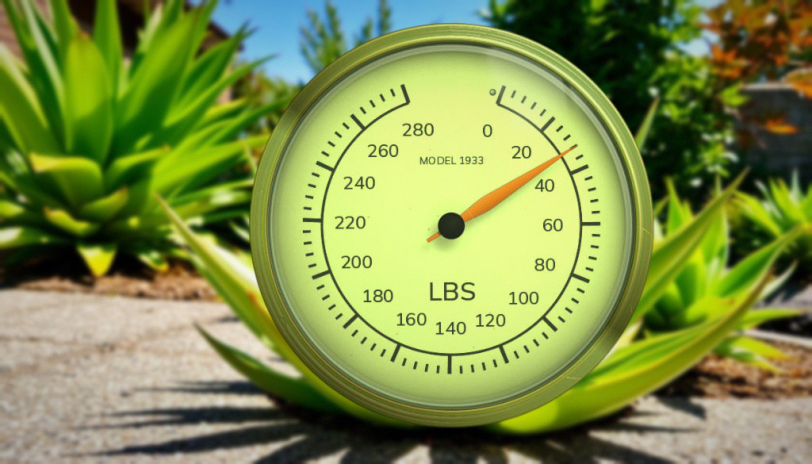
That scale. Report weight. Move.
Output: 32 lb
